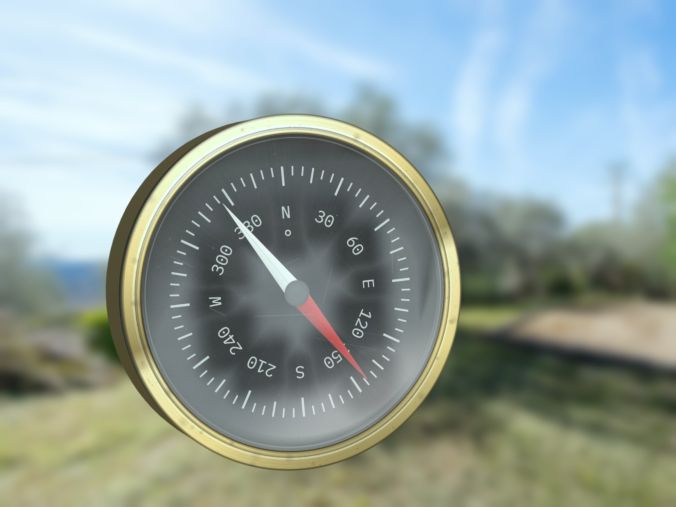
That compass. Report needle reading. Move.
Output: 145 °
